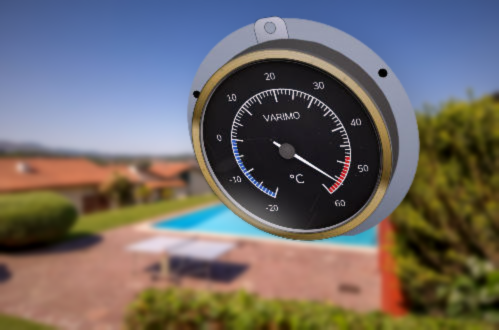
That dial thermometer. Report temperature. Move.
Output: 55 °C
